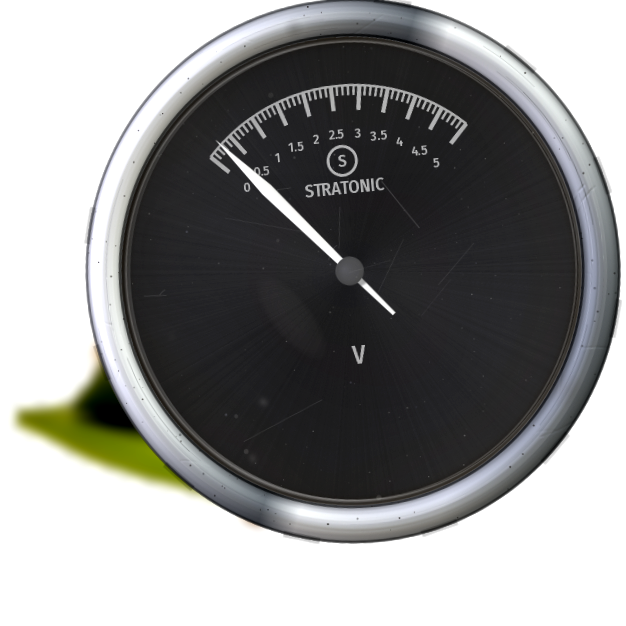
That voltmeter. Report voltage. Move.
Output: 0.3 V
